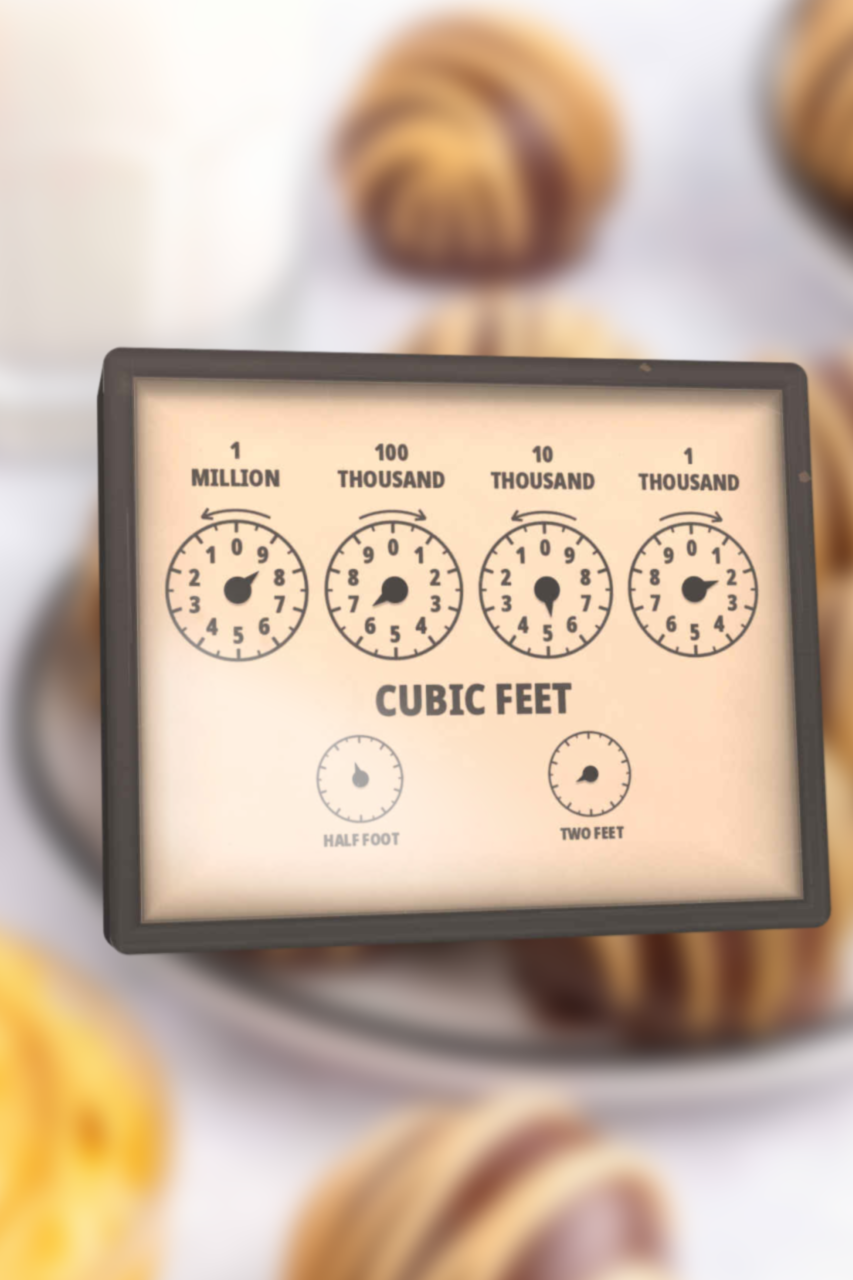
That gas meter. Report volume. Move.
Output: 865200 ft³
